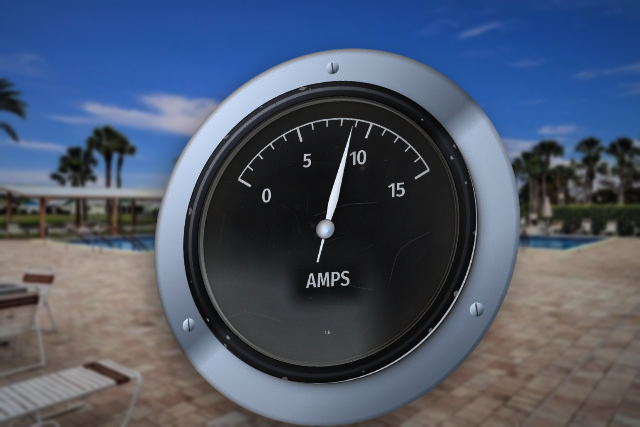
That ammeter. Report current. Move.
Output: 9 A
